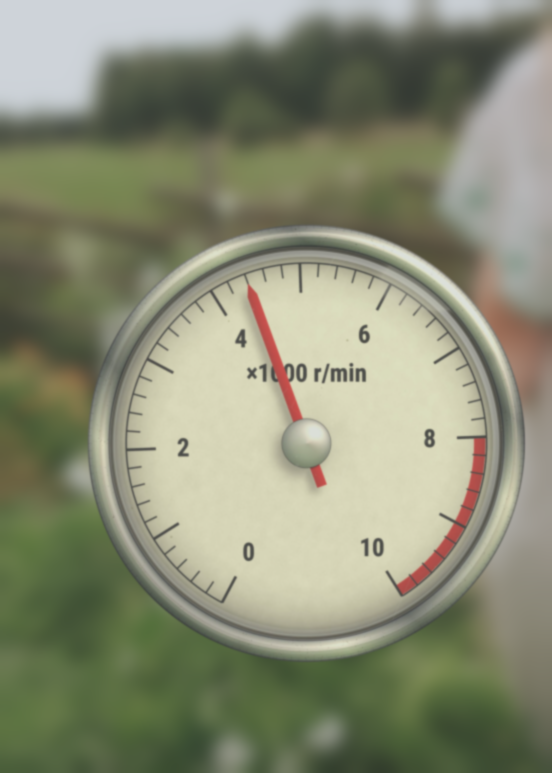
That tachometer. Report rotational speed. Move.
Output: 4400 rpm
